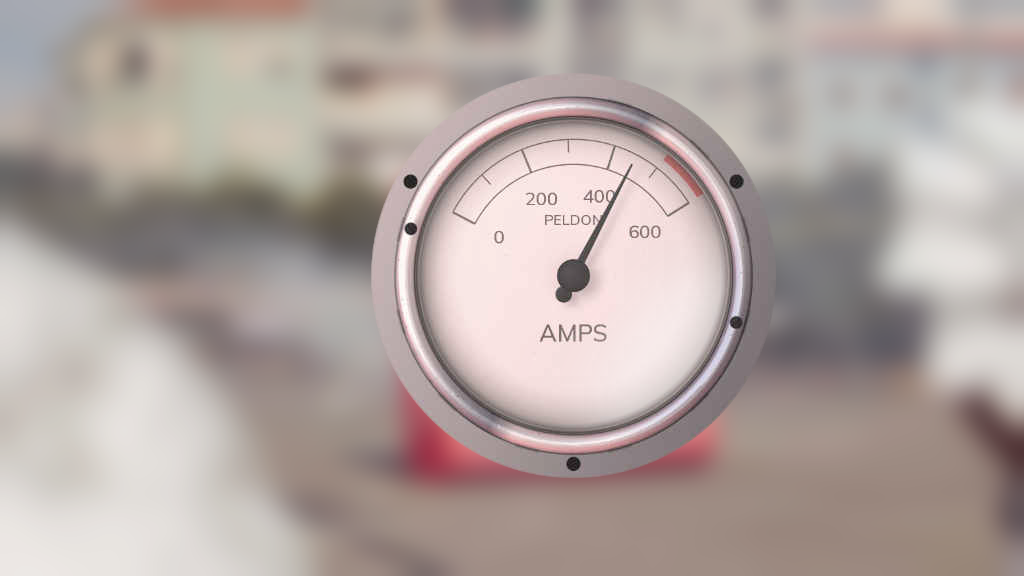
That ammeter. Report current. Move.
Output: 450 A
